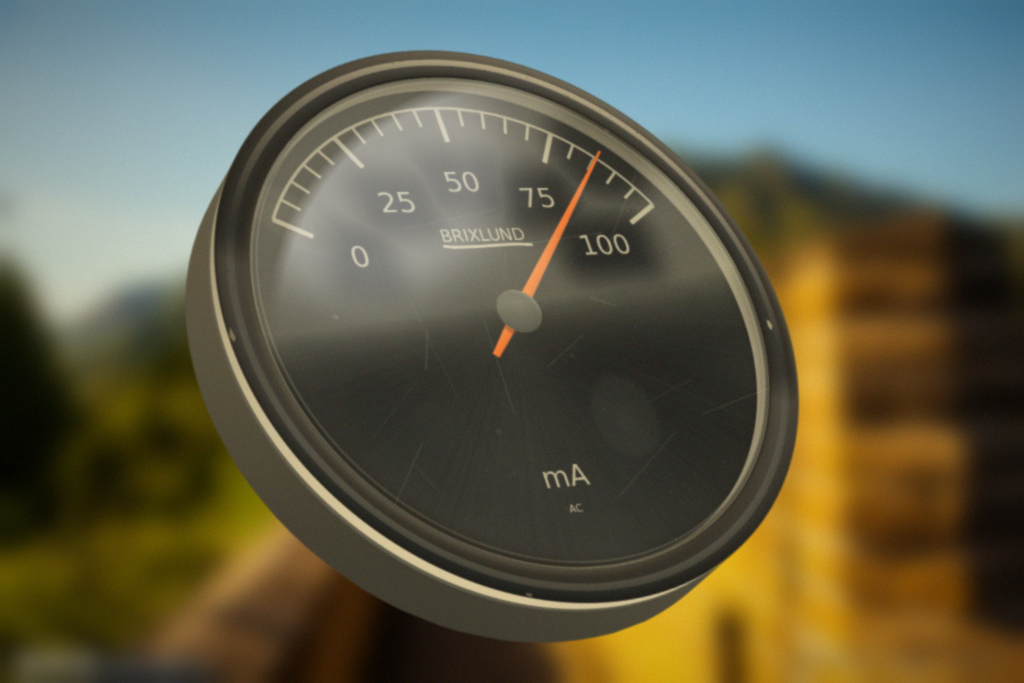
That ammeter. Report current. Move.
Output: 85 mA
